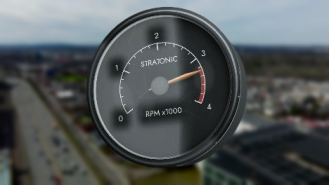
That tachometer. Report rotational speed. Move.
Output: 3300 rpm
